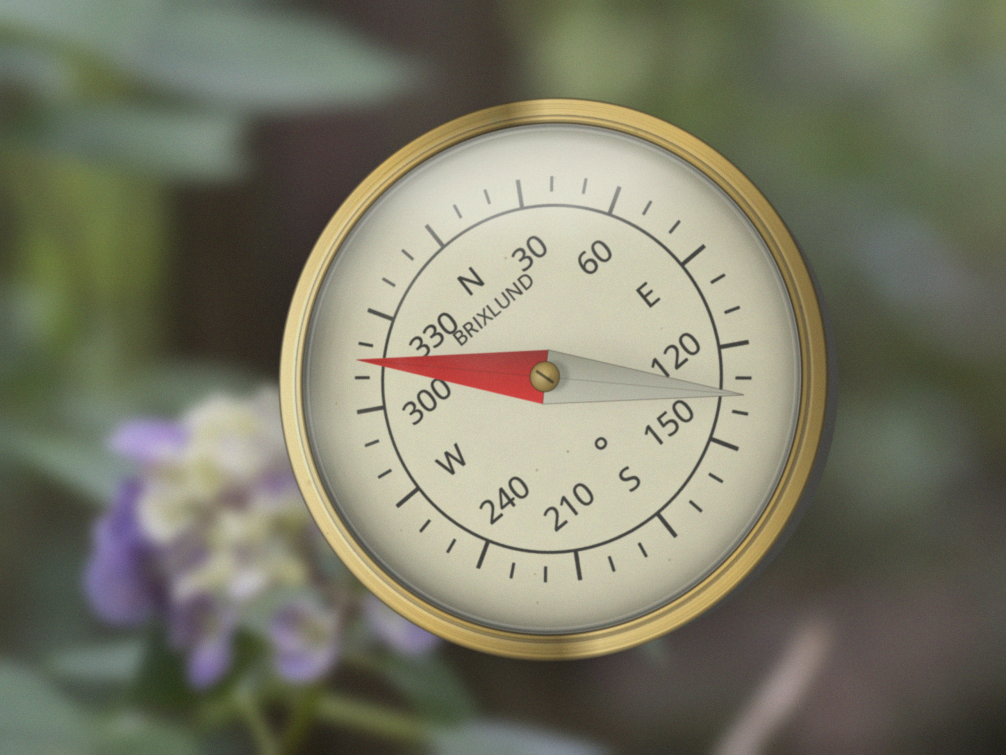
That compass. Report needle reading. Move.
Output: 315 °
